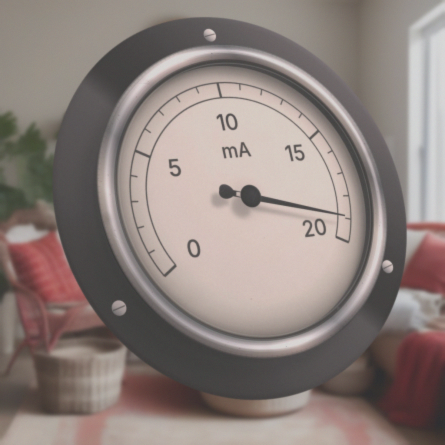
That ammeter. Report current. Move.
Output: 19 mA
